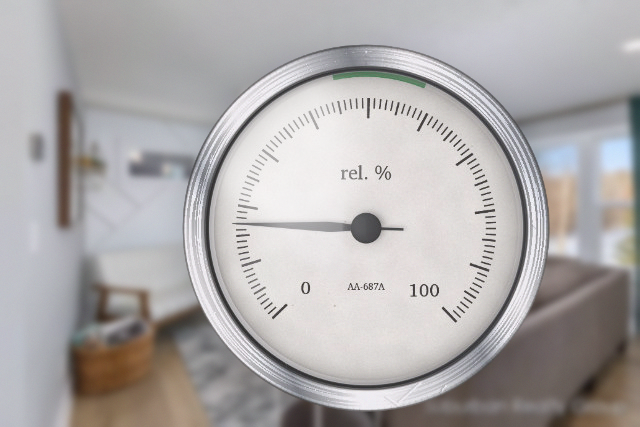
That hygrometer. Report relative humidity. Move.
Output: 17 %
